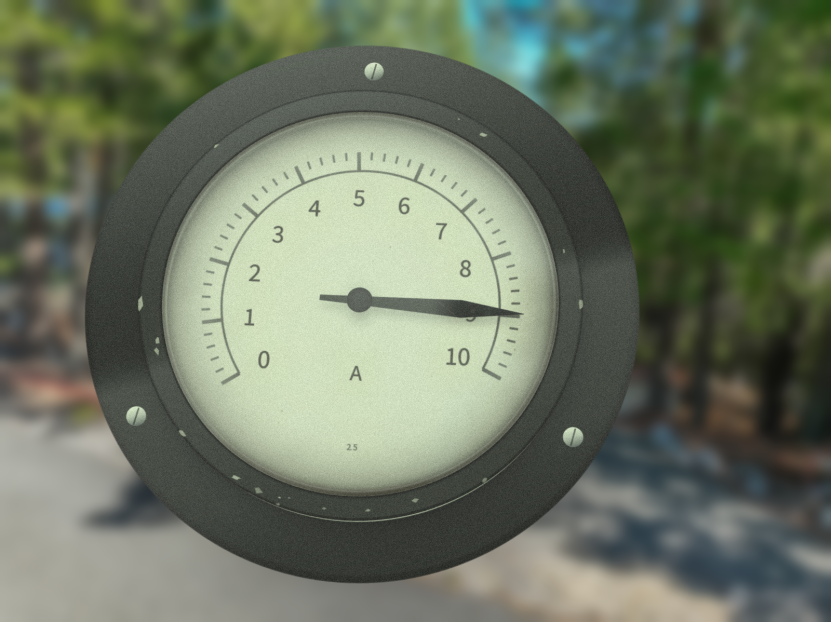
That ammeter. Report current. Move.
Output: 9 A
